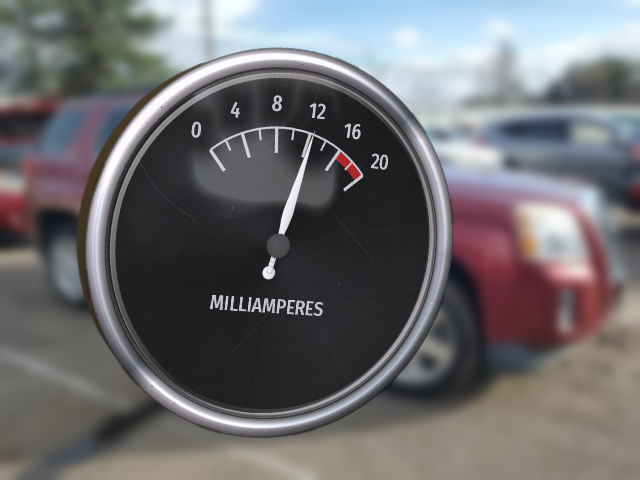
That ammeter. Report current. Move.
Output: 12 mA
